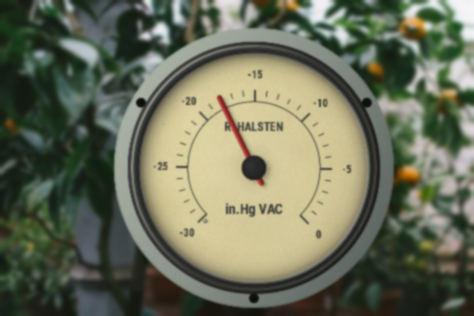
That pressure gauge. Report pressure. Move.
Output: -18 inHg
